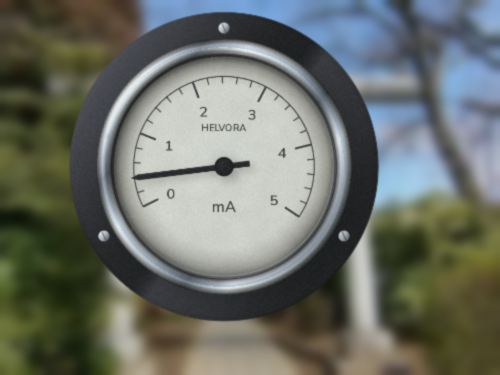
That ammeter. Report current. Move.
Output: 0.4 mA
